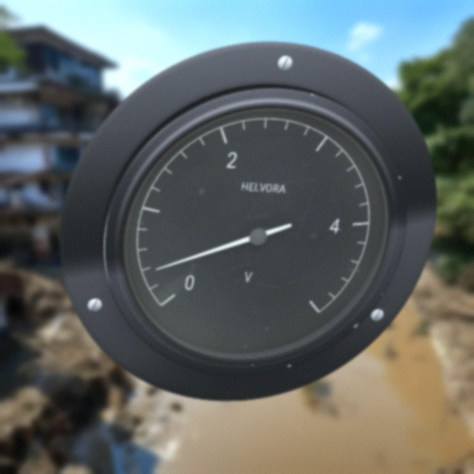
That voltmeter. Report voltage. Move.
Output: 0.4 V
